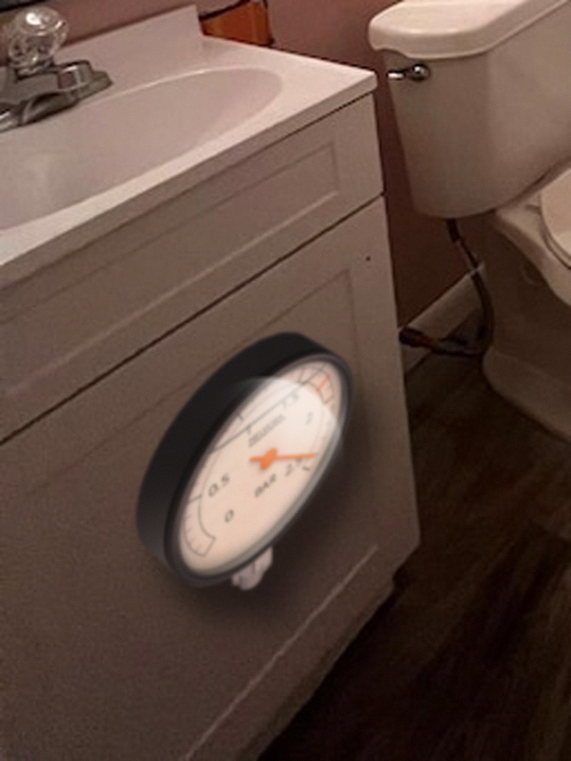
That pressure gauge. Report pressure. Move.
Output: 2.4 bar
